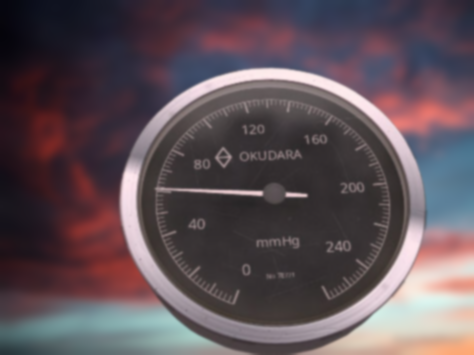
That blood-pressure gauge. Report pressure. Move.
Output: 60 mmHg
